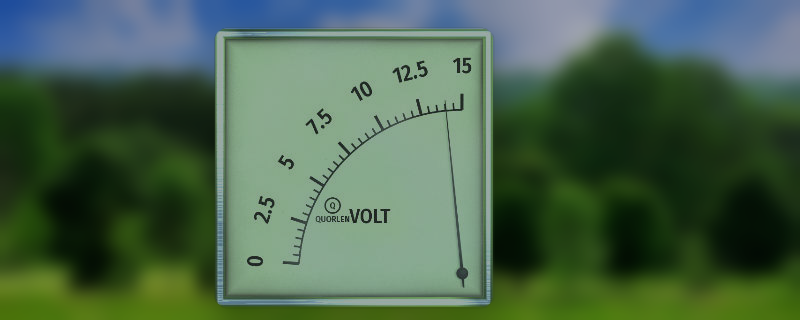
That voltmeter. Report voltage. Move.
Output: 14 V
